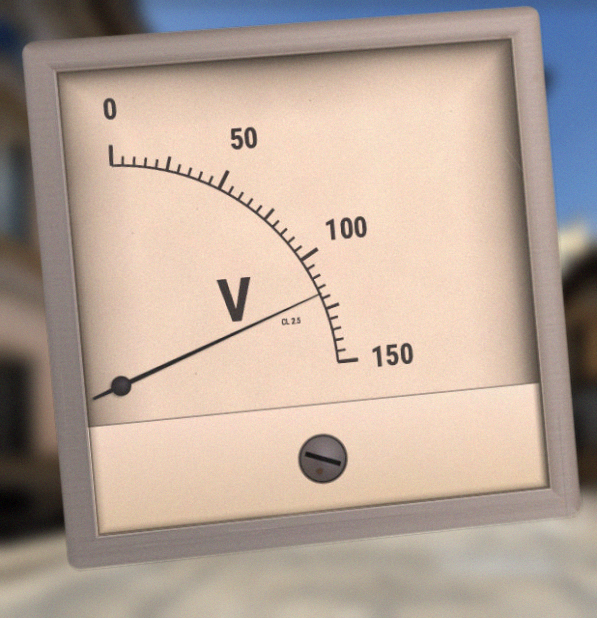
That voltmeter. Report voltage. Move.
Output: 117.5 V
